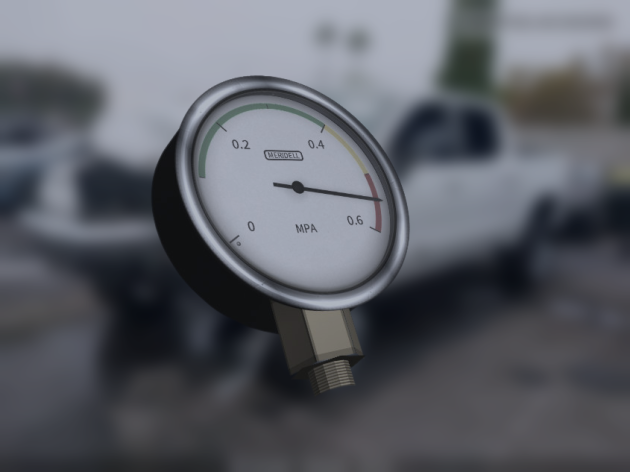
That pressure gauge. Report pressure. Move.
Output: 0.55 MPa
